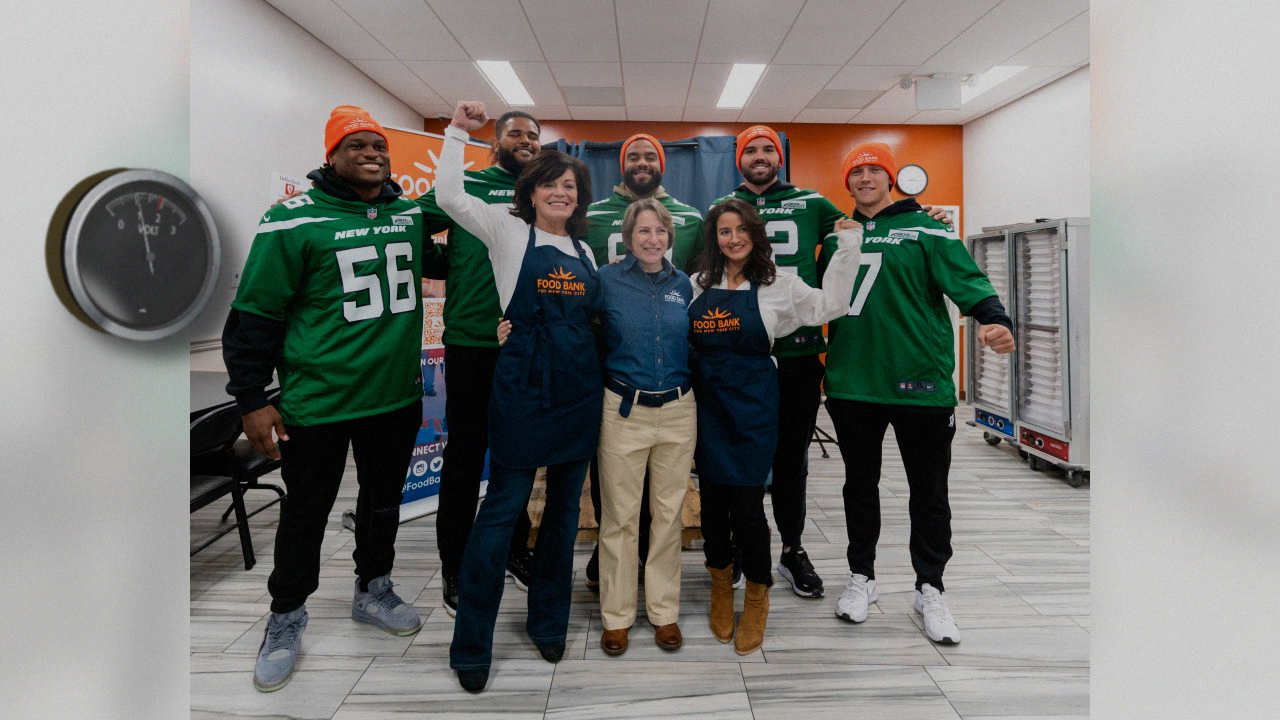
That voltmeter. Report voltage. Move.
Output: 1 V
